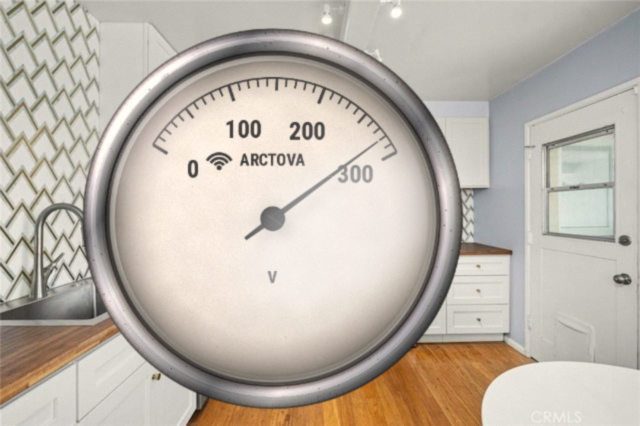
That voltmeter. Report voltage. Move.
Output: 280 V
